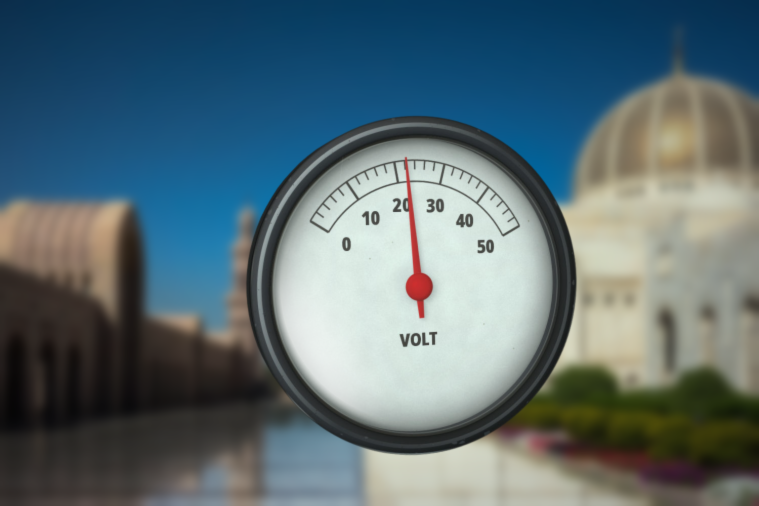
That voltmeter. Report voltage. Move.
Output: 22 V
